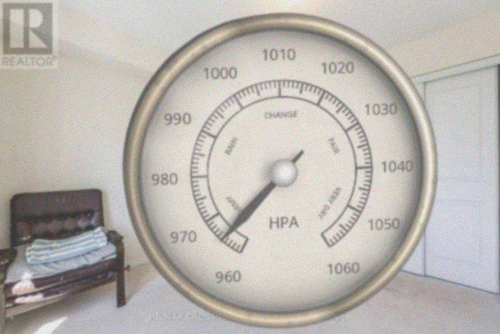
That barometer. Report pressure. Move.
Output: 965 hPa
